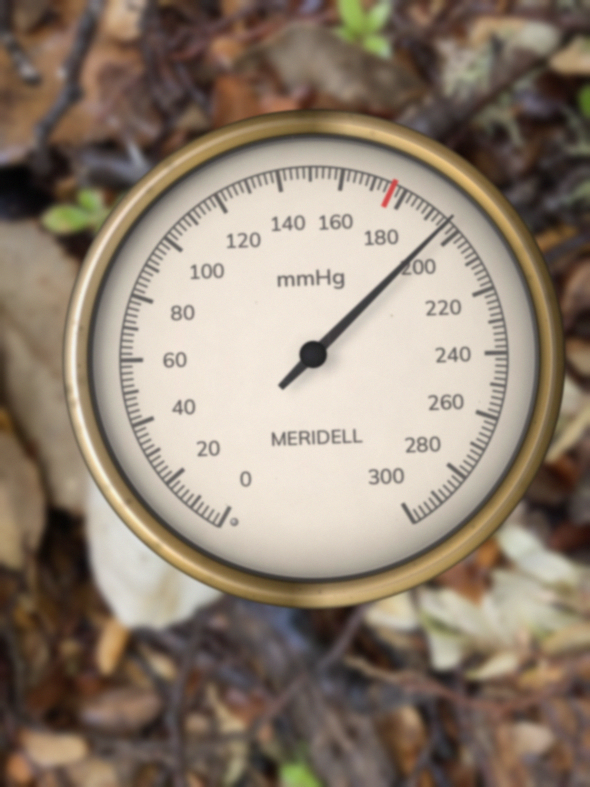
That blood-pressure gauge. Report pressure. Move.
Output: 196 mmHg
